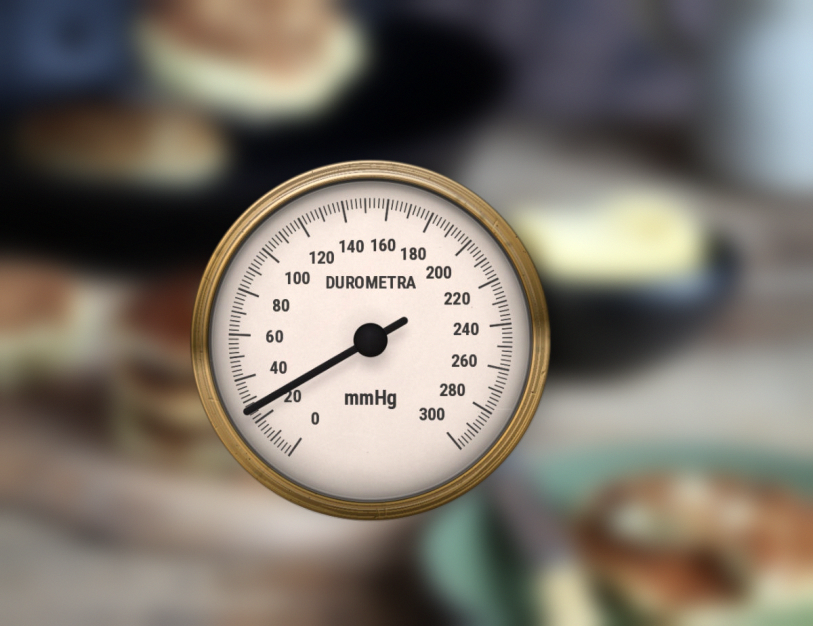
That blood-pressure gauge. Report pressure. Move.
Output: 26 mmHg
